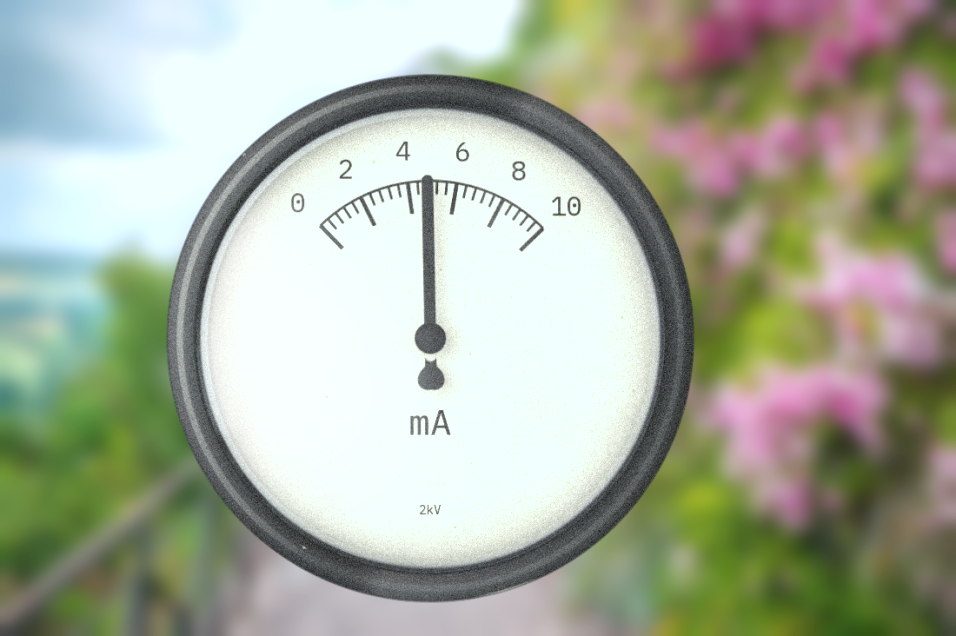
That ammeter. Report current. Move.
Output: 4.8 mA
